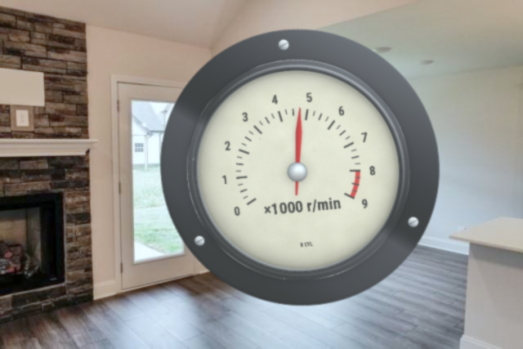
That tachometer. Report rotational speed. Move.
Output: 4750 rpm
